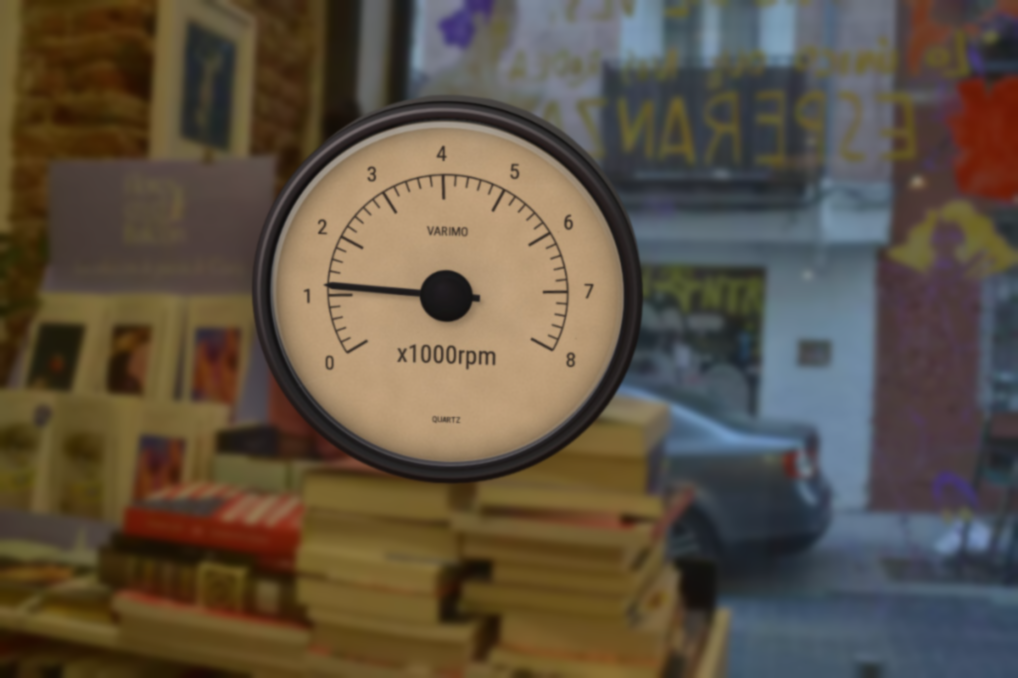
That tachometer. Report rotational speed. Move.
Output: 1200 rpm
